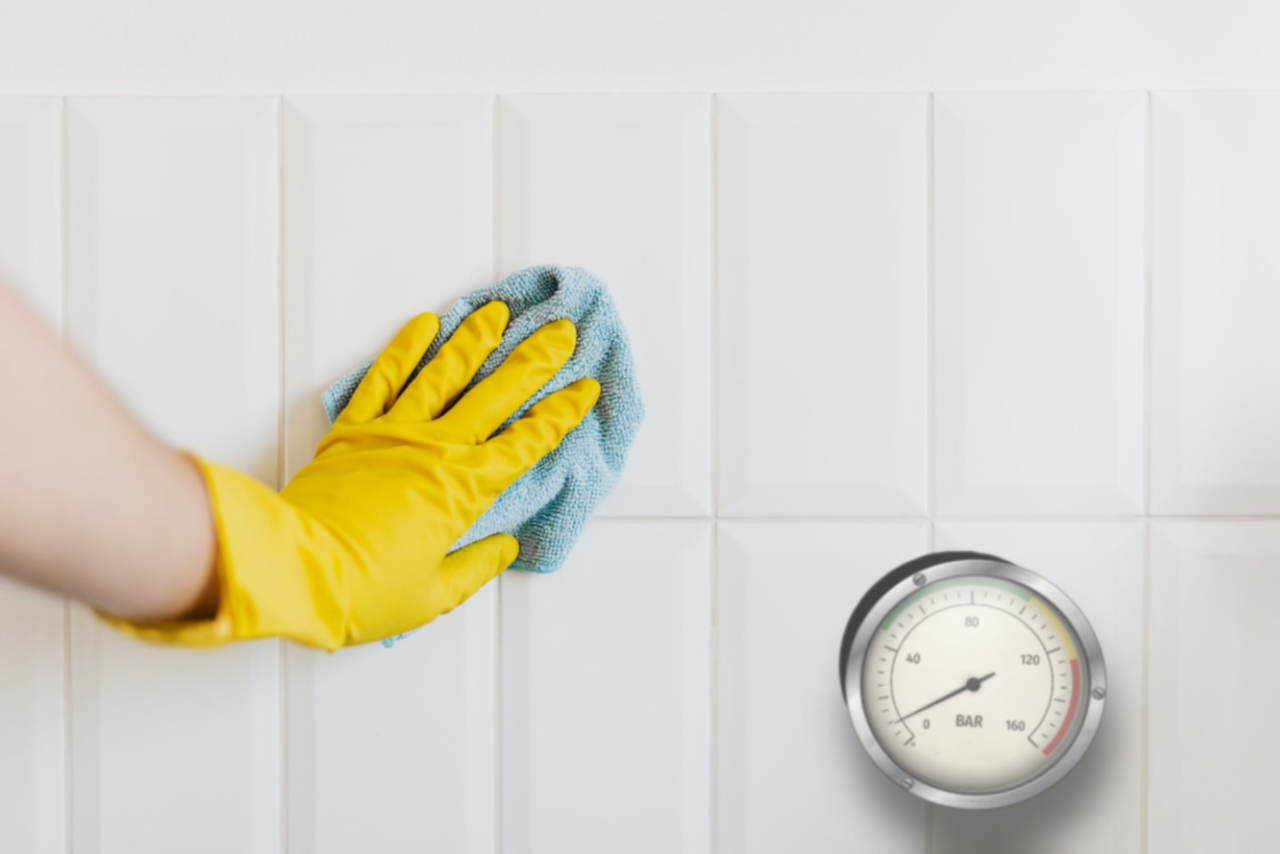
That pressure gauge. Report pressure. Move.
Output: 10 bar
